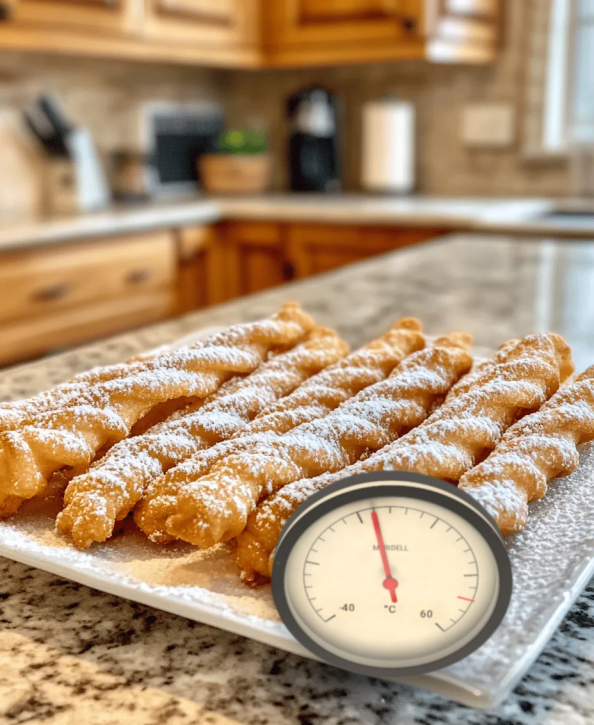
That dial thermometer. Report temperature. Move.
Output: 4 °C
